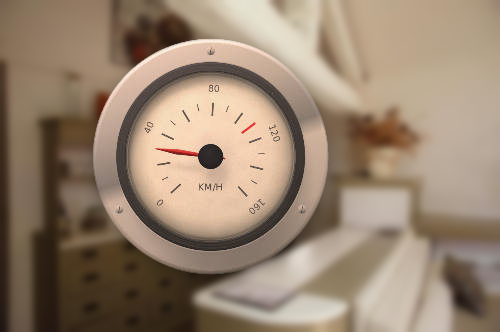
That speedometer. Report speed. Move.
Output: 30 km/h
